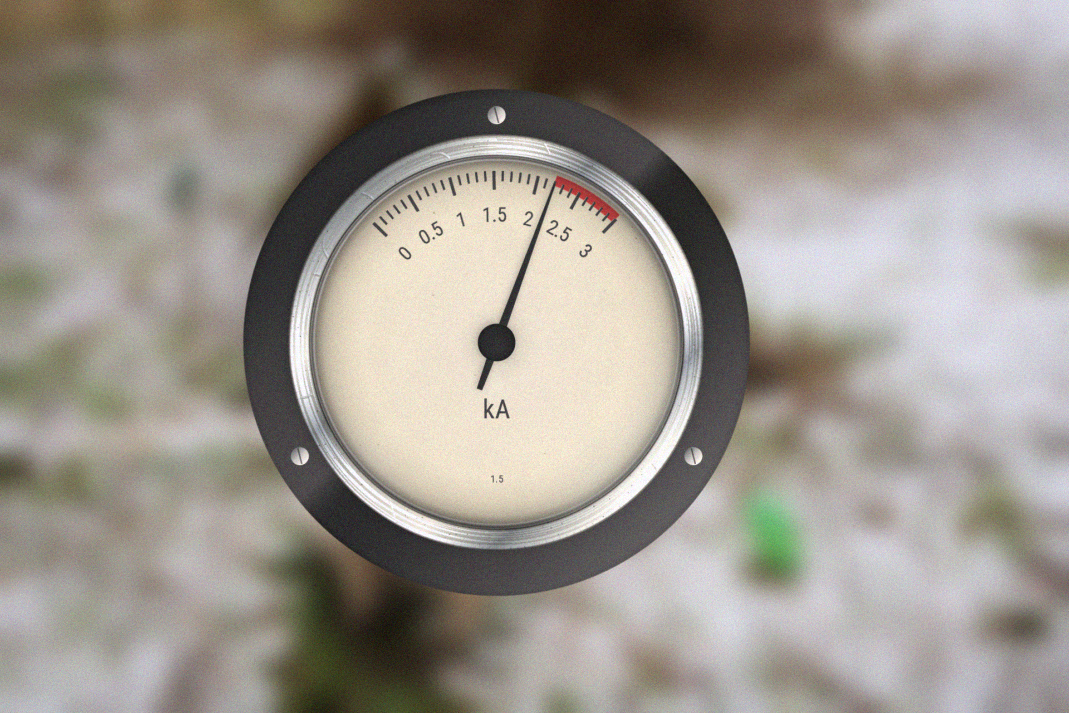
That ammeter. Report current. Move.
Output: 2.2 kA
